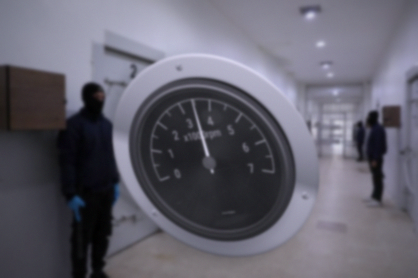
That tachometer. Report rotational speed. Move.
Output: 3500 rpm
